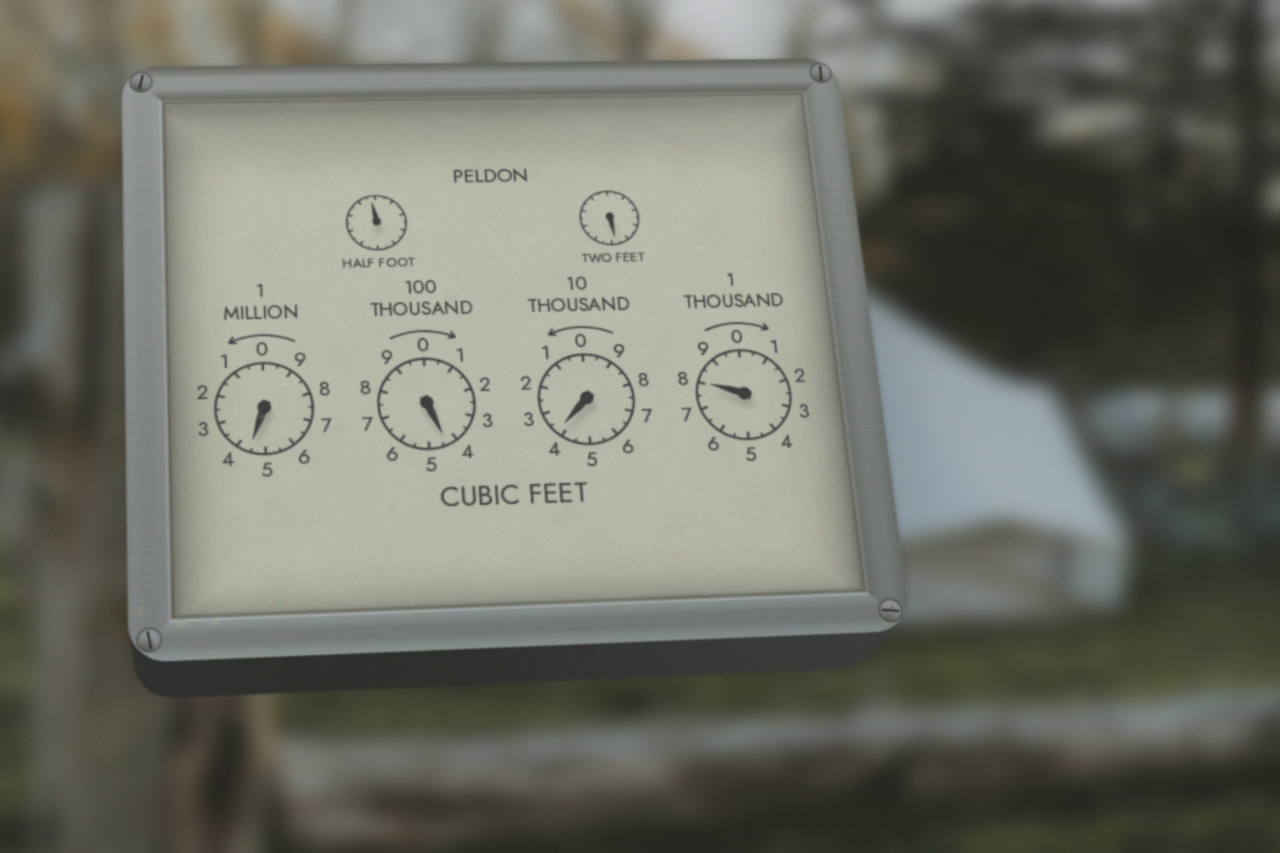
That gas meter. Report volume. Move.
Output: 443800 ft³
